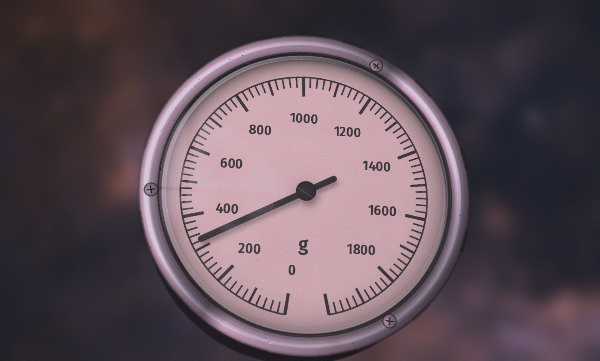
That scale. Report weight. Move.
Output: 320 g
